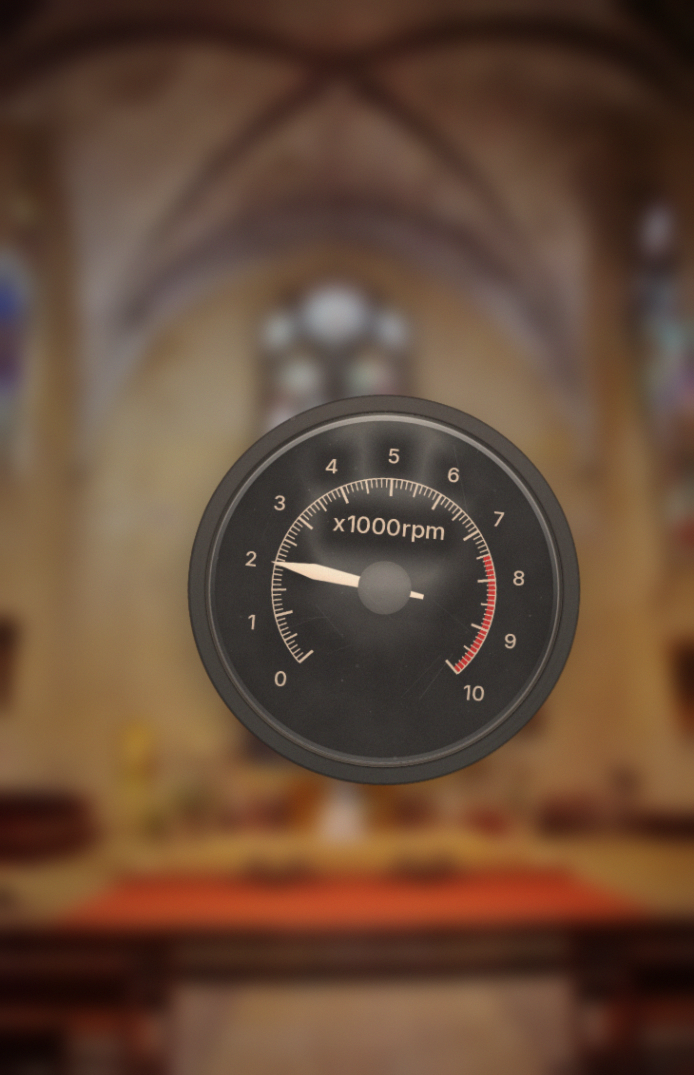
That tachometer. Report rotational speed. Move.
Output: 2000 rpm
